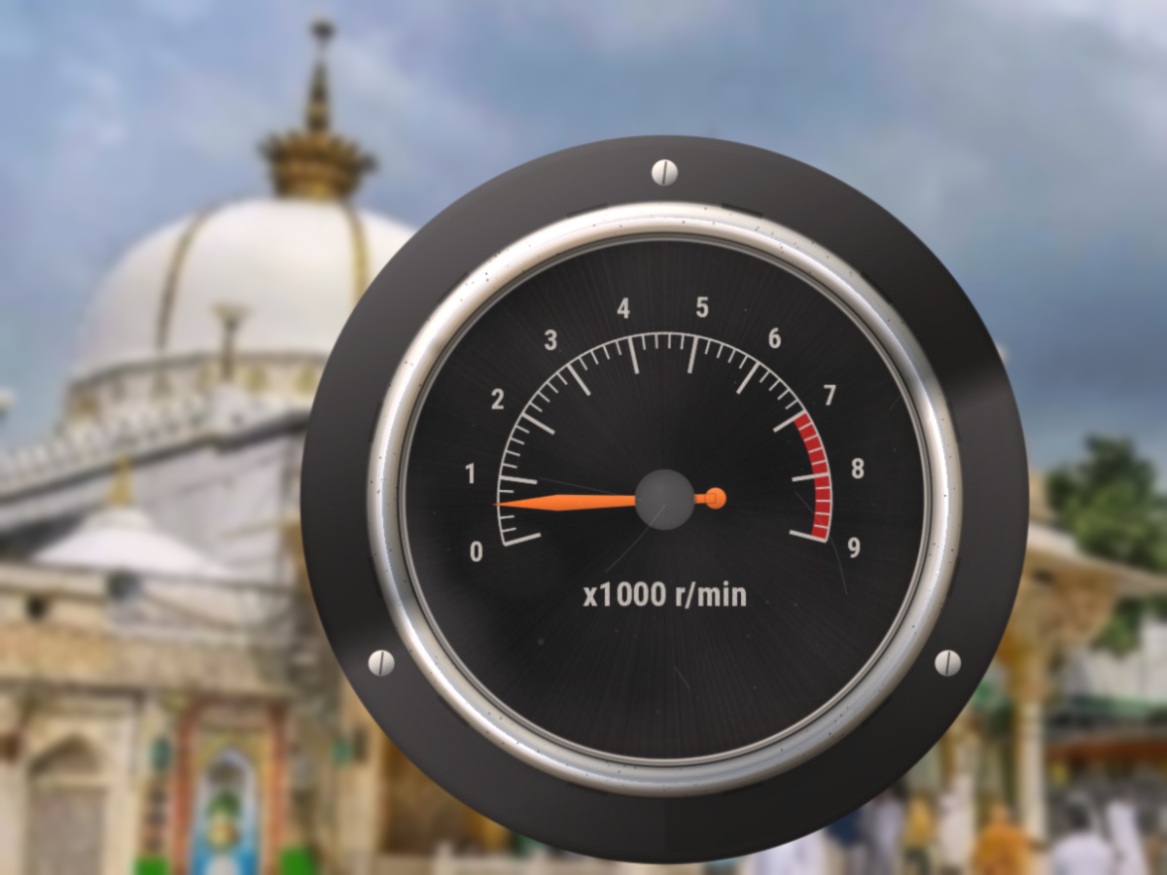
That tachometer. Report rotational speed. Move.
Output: 600 rpm
